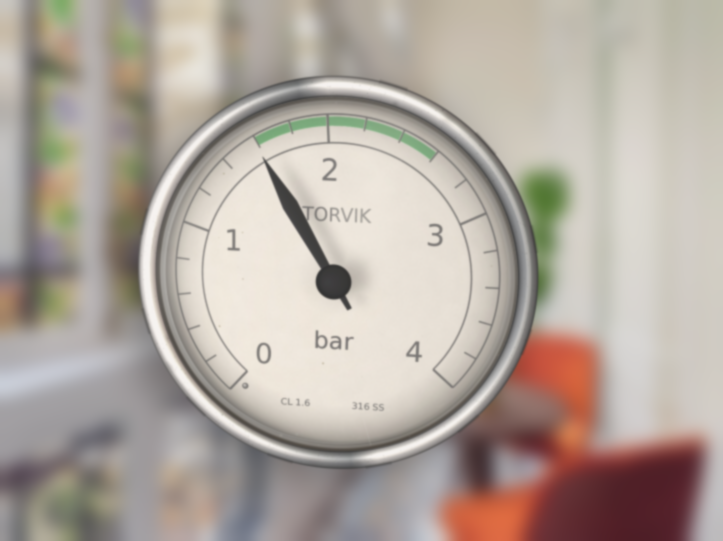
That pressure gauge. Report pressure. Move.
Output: 1.6 bar
